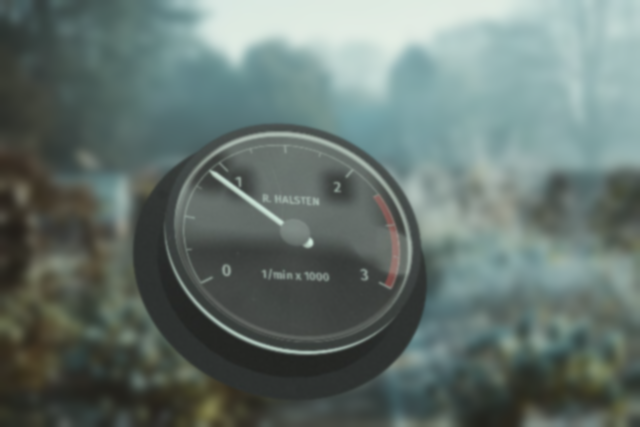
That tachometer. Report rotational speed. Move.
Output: 875 rpm
